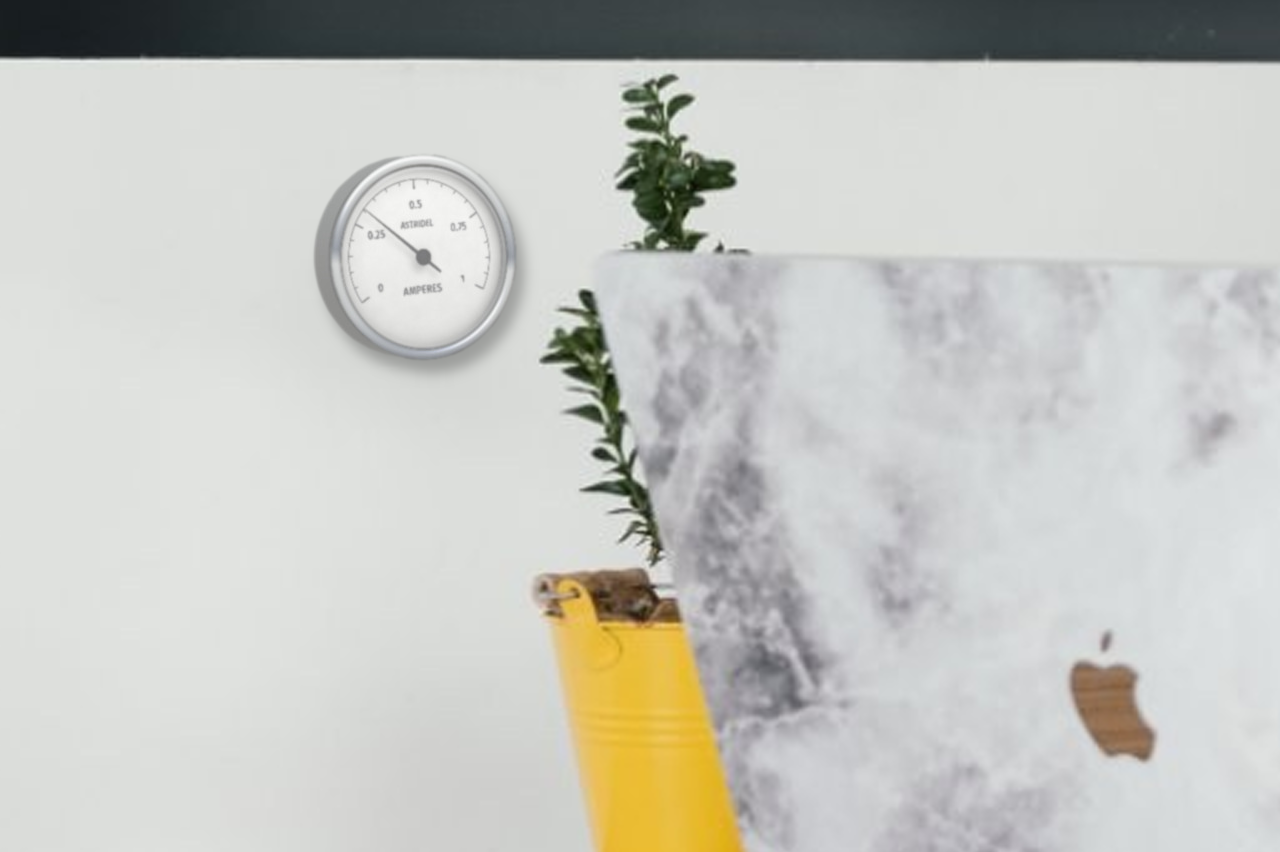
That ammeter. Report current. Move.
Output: 0.3 A
